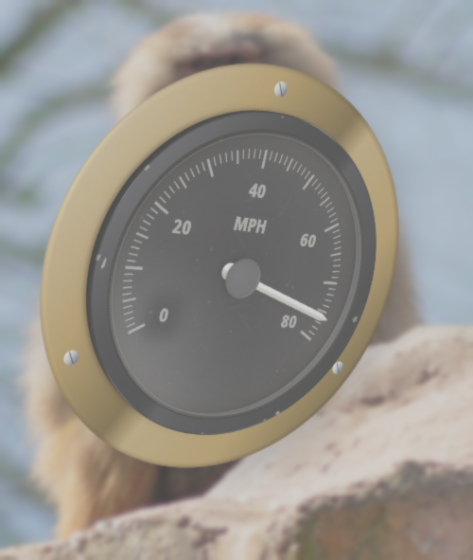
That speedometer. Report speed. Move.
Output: 76 mph
